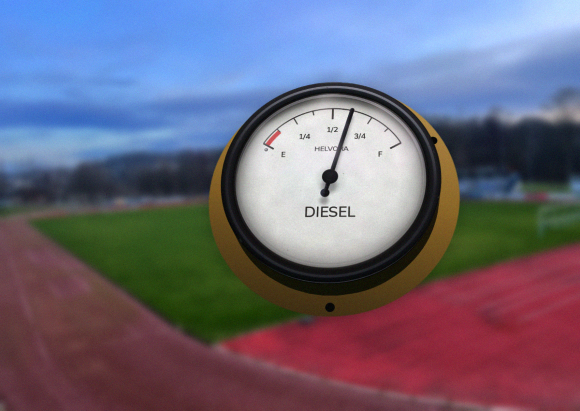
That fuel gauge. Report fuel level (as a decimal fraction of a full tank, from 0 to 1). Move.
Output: 0.625
